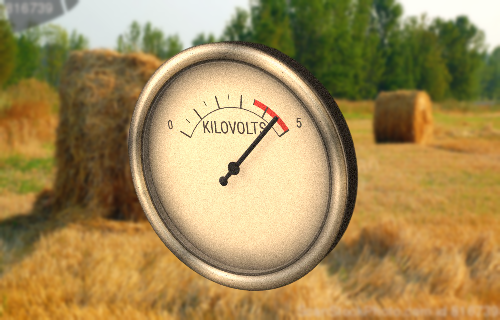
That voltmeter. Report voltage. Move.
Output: 4.5 kV
